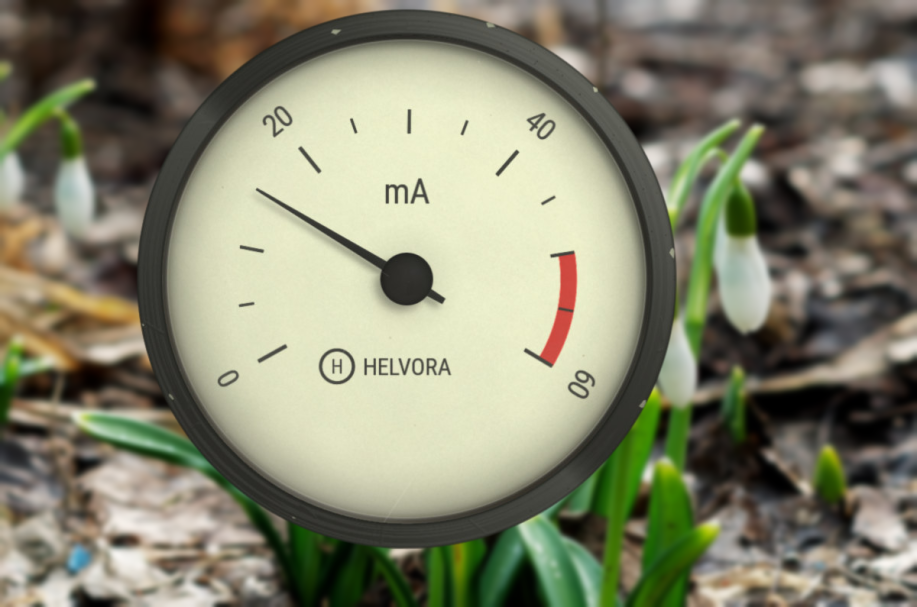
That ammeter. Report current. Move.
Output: 15 mA
